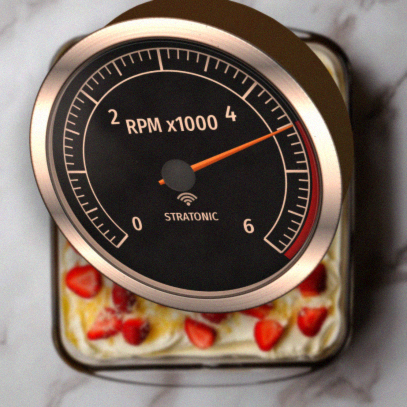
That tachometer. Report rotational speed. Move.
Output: 4500 rpm
